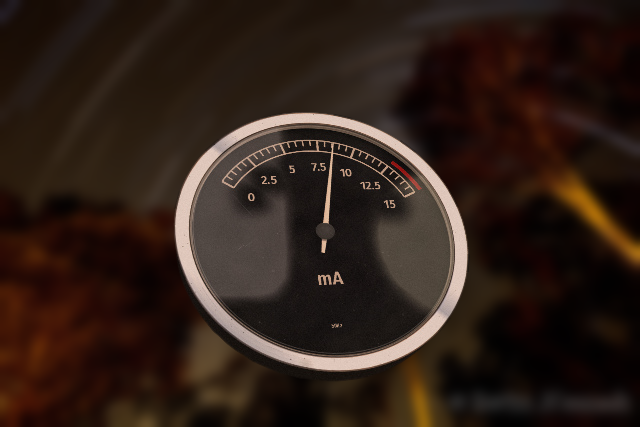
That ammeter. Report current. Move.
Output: 8.5 mA
